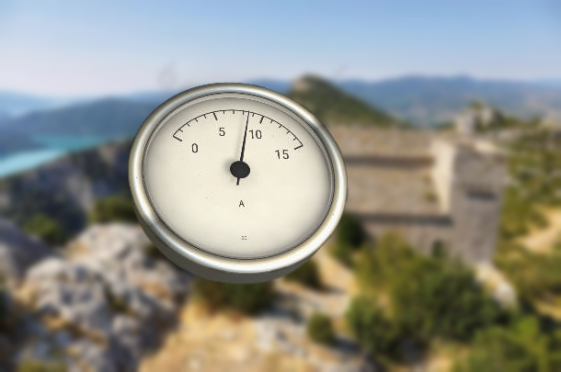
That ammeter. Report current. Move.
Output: 8.5 A
